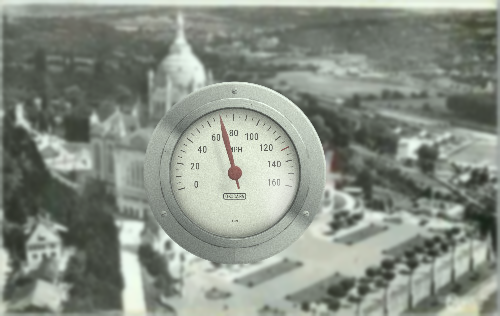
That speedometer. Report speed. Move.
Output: 70 mph
